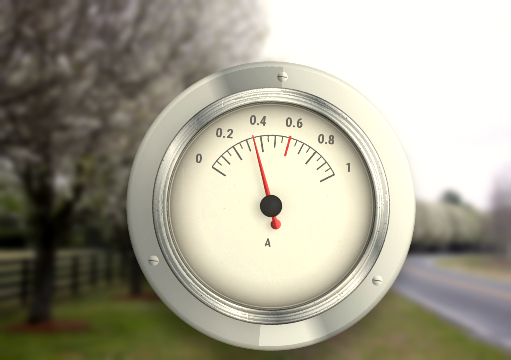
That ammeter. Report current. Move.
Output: 0.35 A
